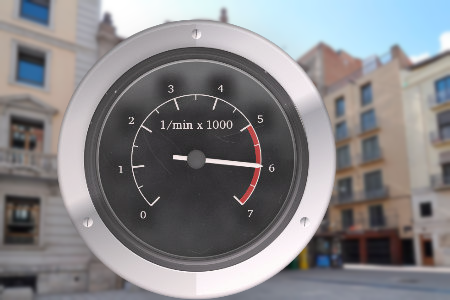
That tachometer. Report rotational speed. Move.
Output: 6000 rpm
